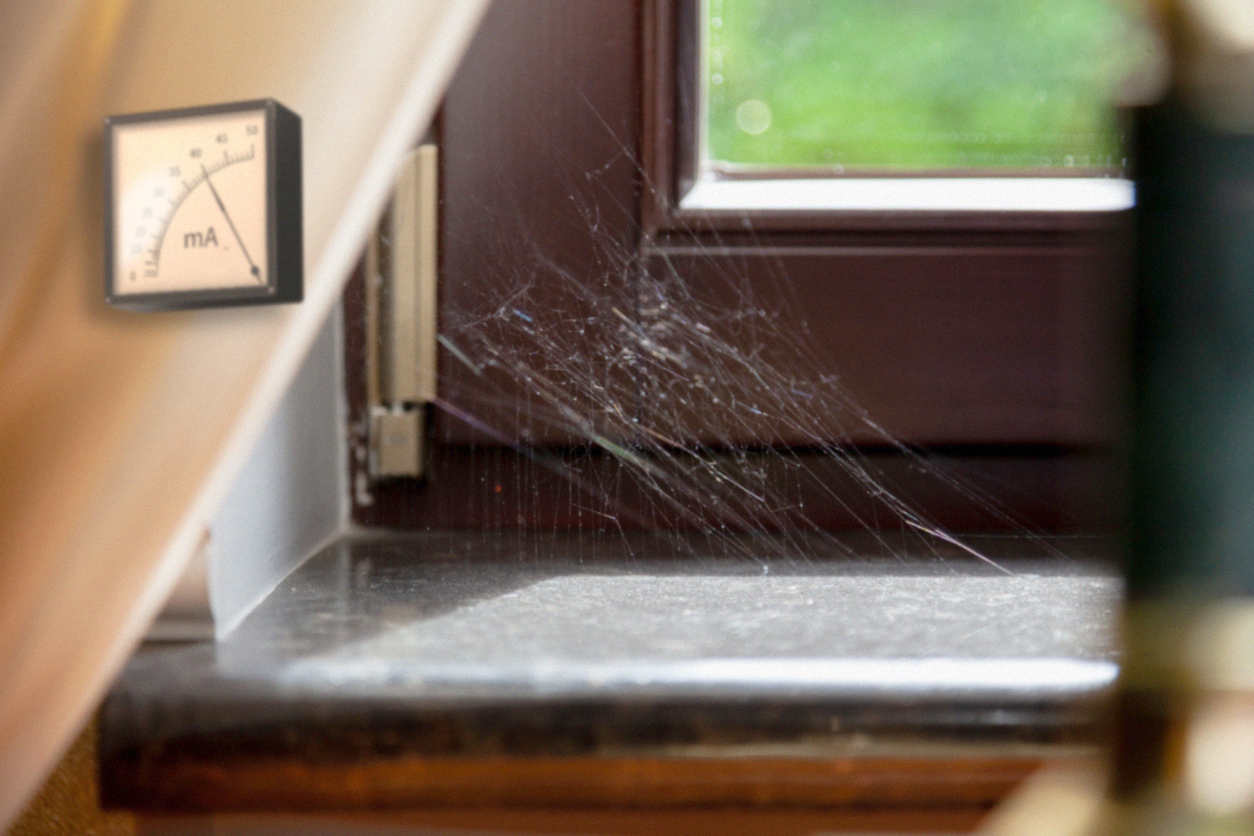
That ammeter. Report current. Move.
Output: 40 mA
